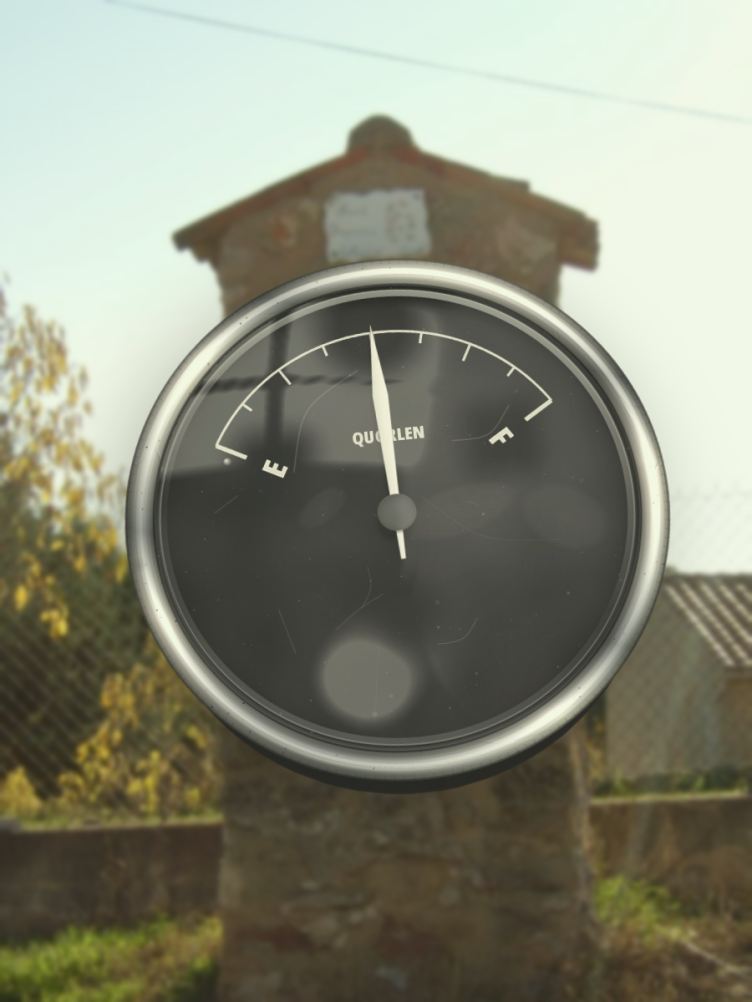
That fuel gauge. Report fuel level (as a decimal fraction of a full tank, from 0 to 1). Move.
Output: 0.5
